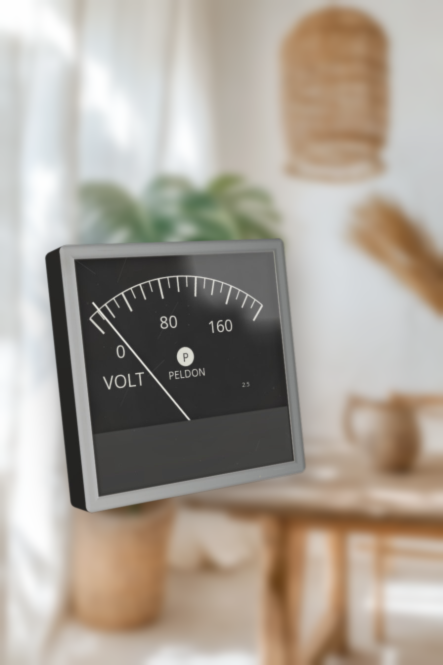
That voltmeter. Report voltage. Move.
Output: 10 V
